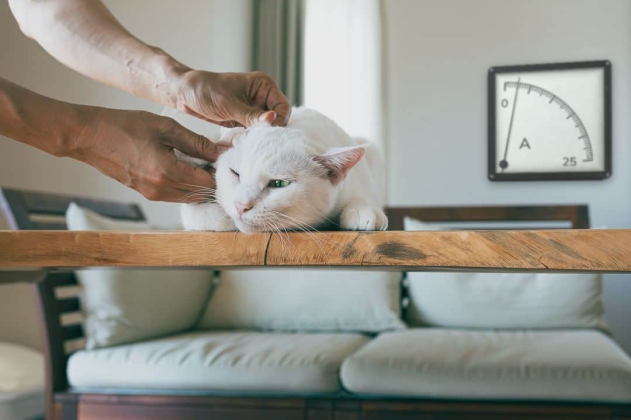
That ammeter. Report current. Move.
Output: 2.5 A
